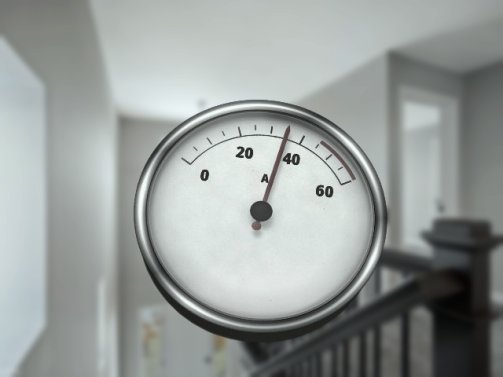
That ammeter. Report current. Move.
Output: 35 A
